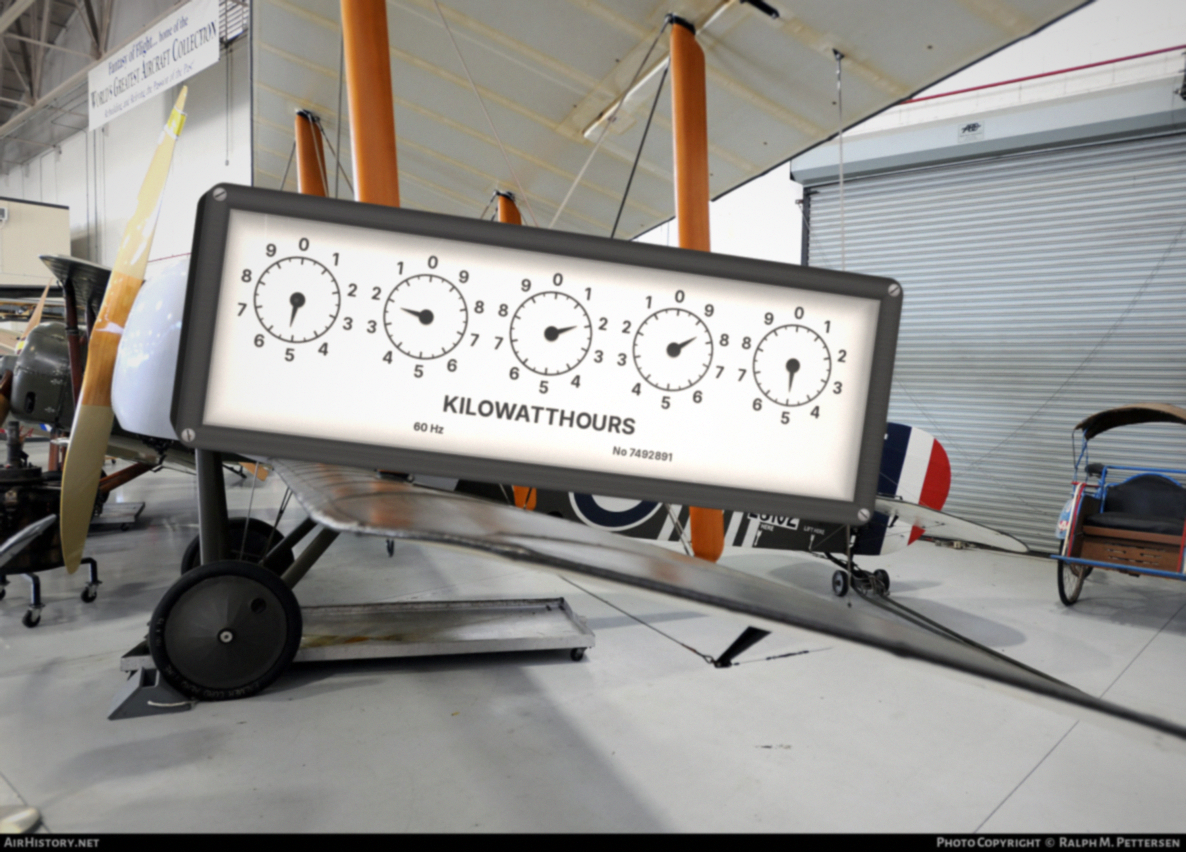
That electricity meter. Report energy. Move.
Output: 52185 kWh
